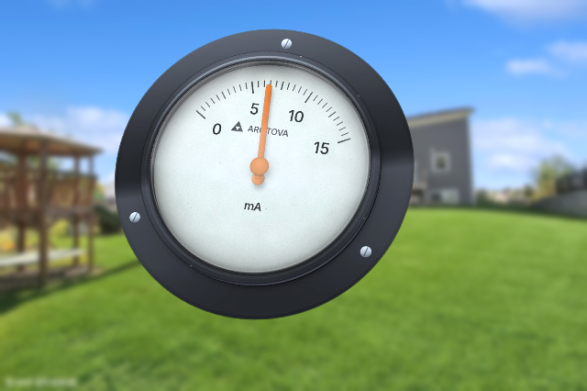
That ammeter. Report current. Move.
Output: 6.5 mA
